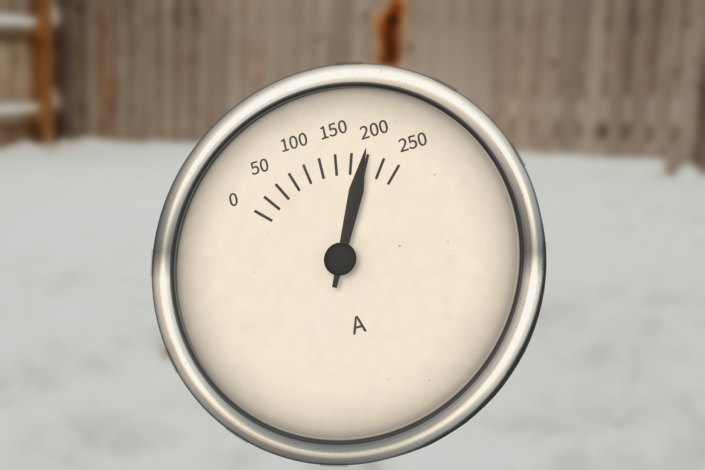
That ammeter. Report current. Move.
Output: 200 A
